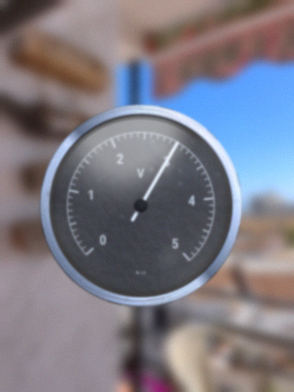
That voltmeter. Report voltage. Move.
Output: 3 V
